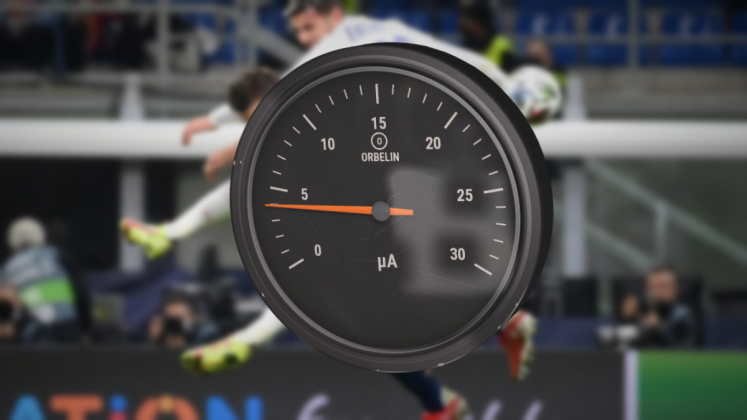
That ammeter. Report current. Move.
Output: 4 µA
